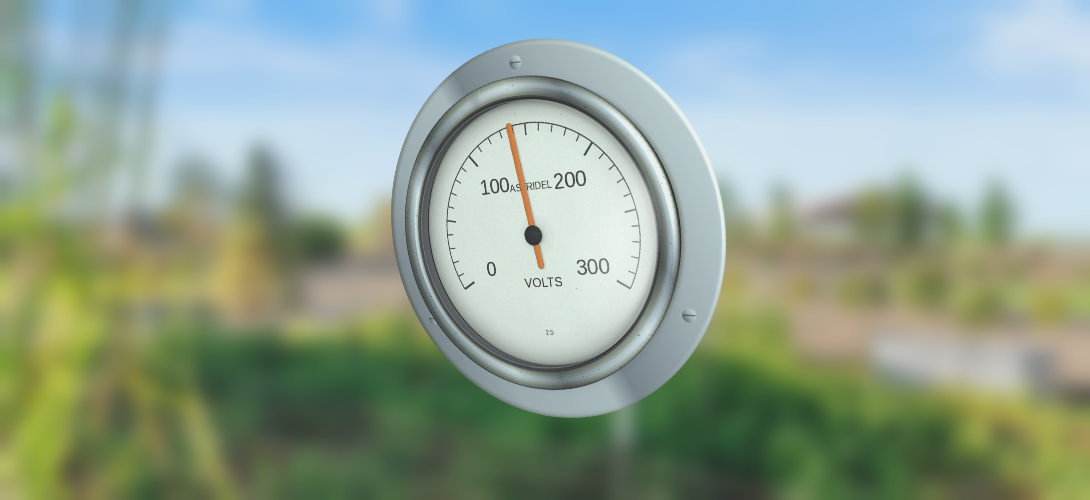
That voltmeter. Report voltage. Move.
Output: 140 V
